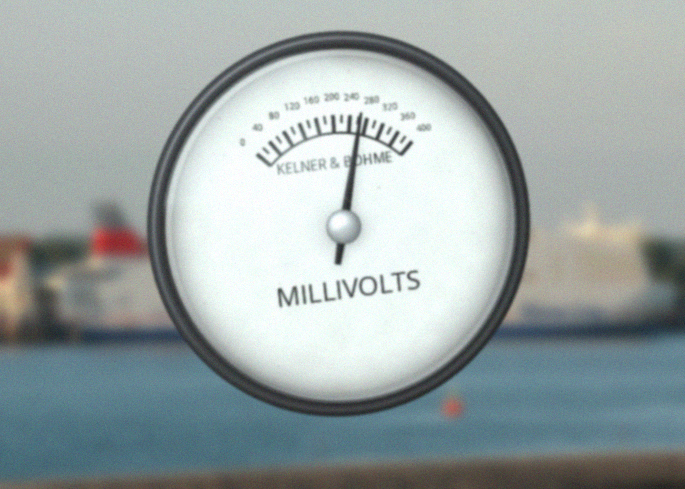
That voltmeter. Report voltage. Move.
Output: 260 mV
